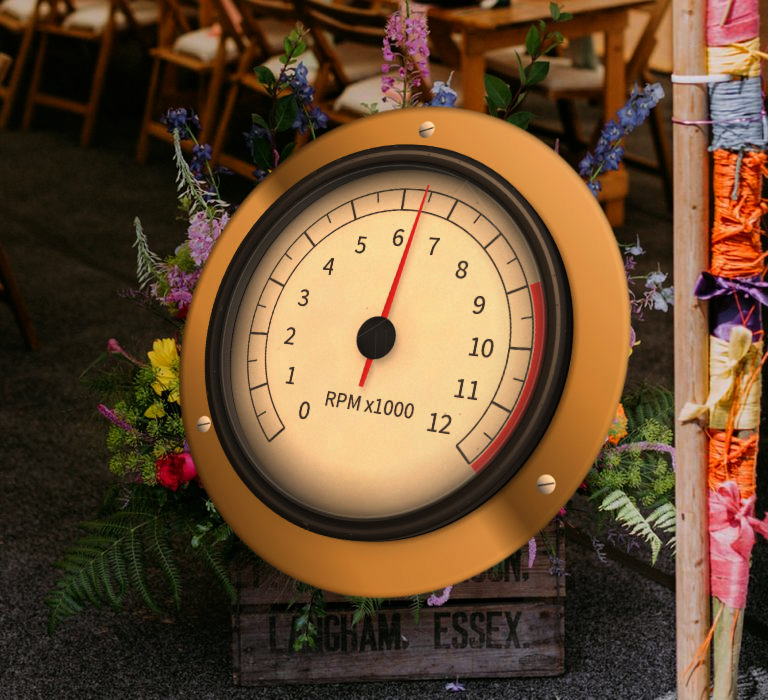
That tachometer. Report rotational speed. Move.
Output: 6500 rpm
